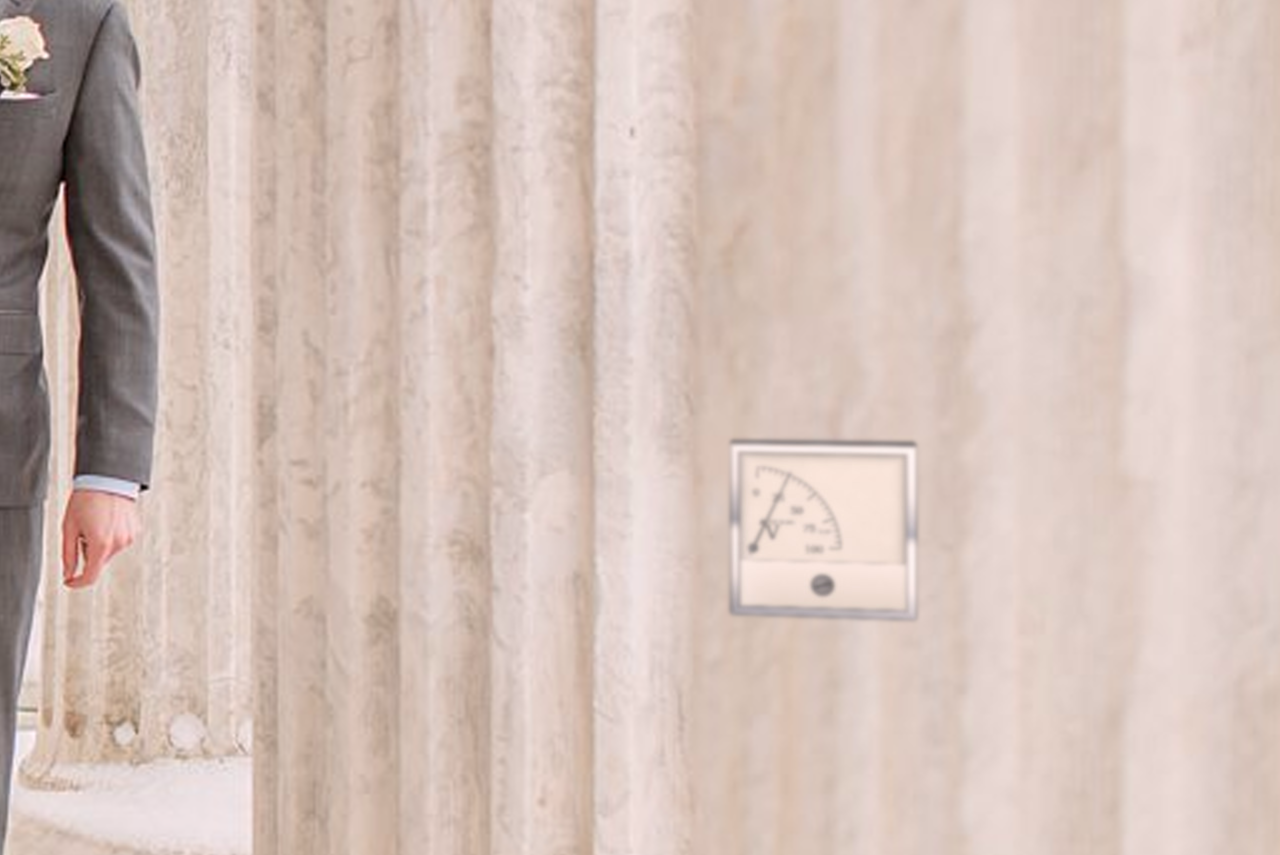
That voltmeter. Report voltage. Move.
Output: 25 V
